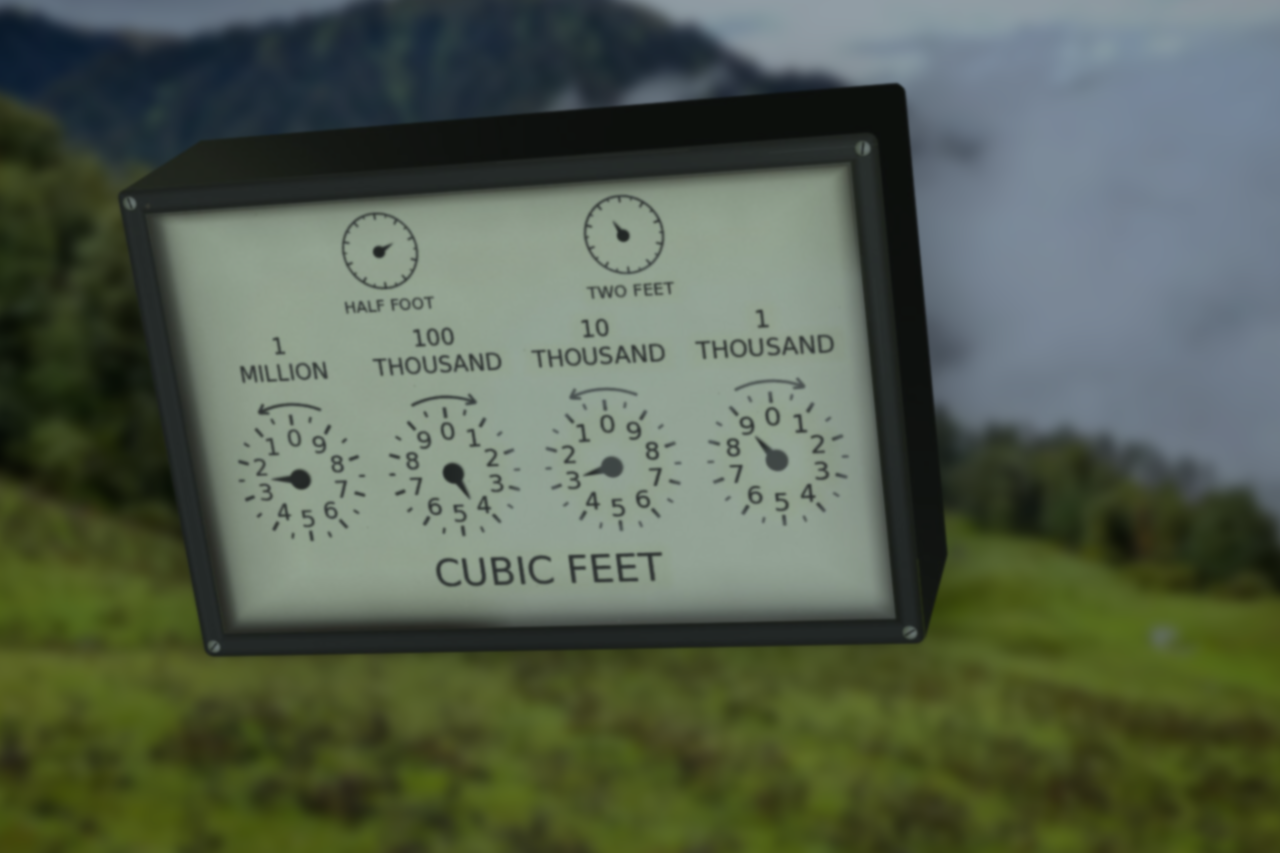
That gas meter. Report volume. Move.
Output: 242900 ft³
